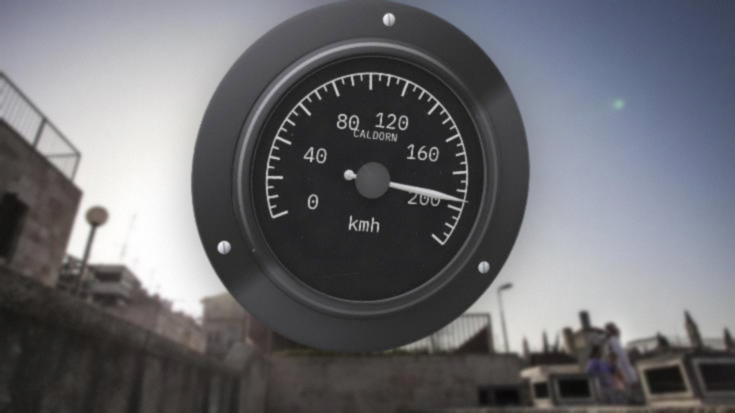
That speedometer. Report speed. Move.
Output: 195 km/h
